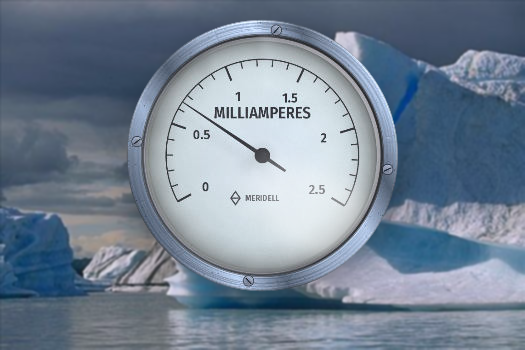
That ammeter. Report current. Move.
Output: 0.65 mA
